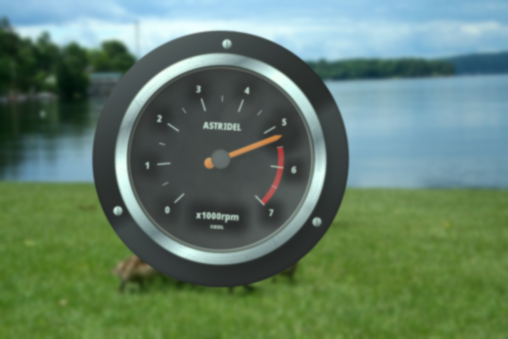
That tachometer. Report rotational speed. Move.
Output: 5250 rpm
